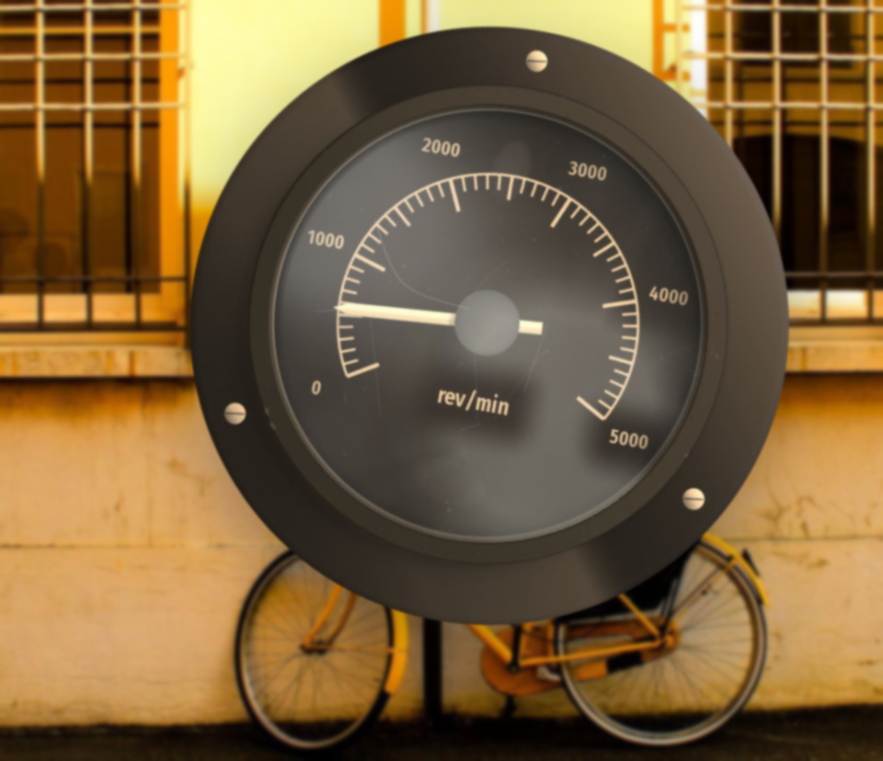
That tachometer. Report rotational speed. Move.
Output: 550 rpm
